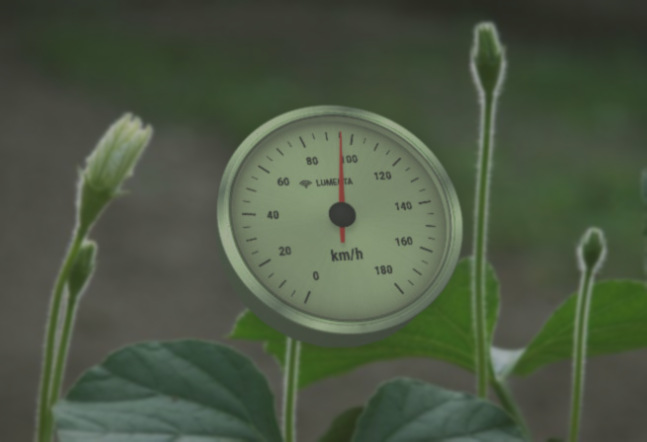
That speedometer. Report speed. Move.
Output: 95 km/h
